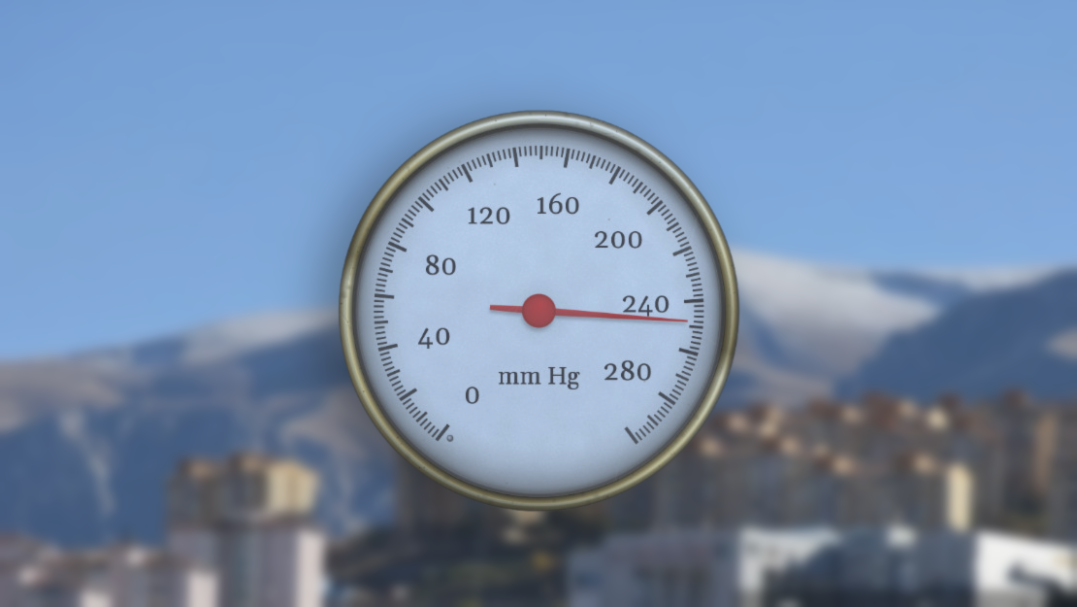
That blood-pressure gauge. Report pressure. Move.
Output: 248 mmHg
